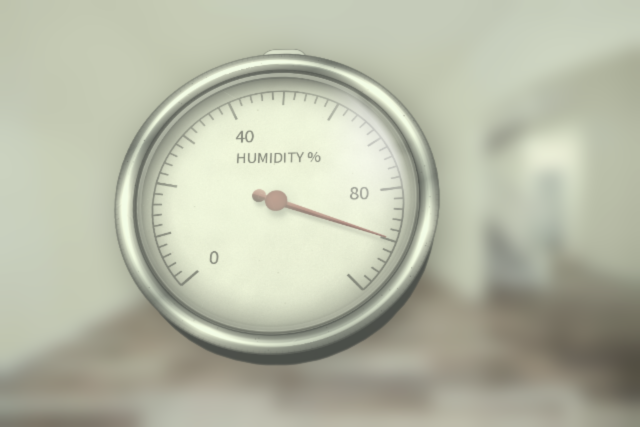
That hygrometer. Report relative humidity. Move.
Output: 90 %
